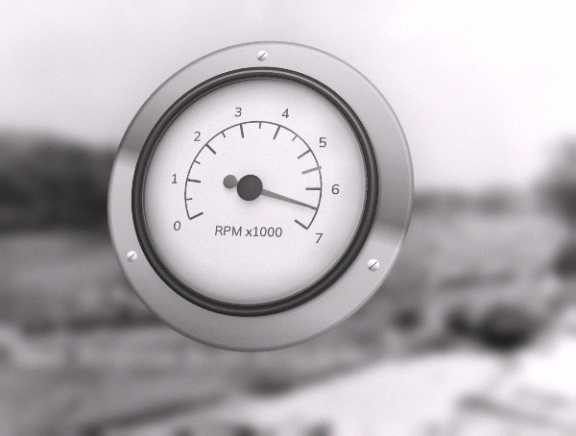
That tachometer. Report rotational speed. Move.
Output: 6500 rpm
